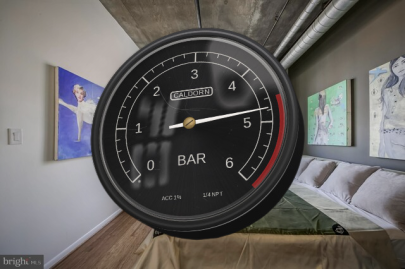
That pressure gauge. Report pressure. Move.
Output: 4.8 bar
